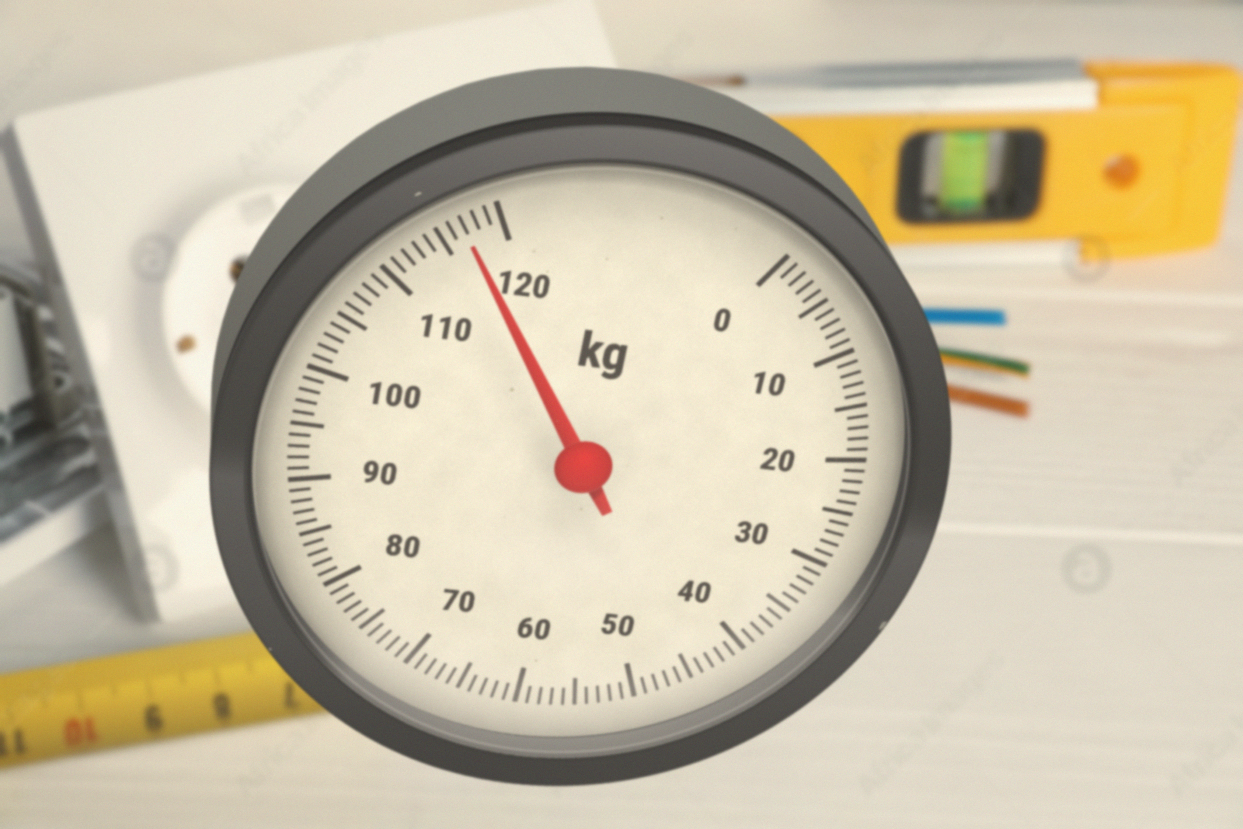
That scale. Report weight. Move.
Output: 117 kg
